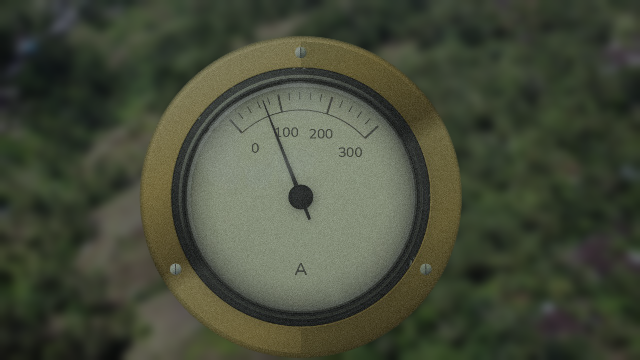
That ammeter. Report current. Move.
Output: 70 A
